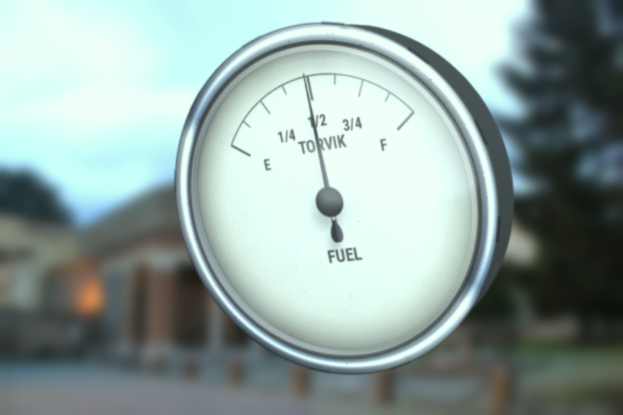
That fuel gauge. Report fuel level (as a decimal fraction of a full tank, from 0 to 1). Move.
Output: 0.5
